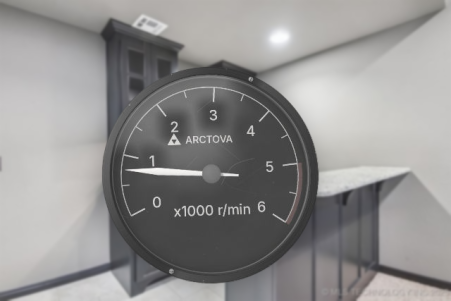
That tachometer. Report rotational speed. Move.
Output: 750 rpm
